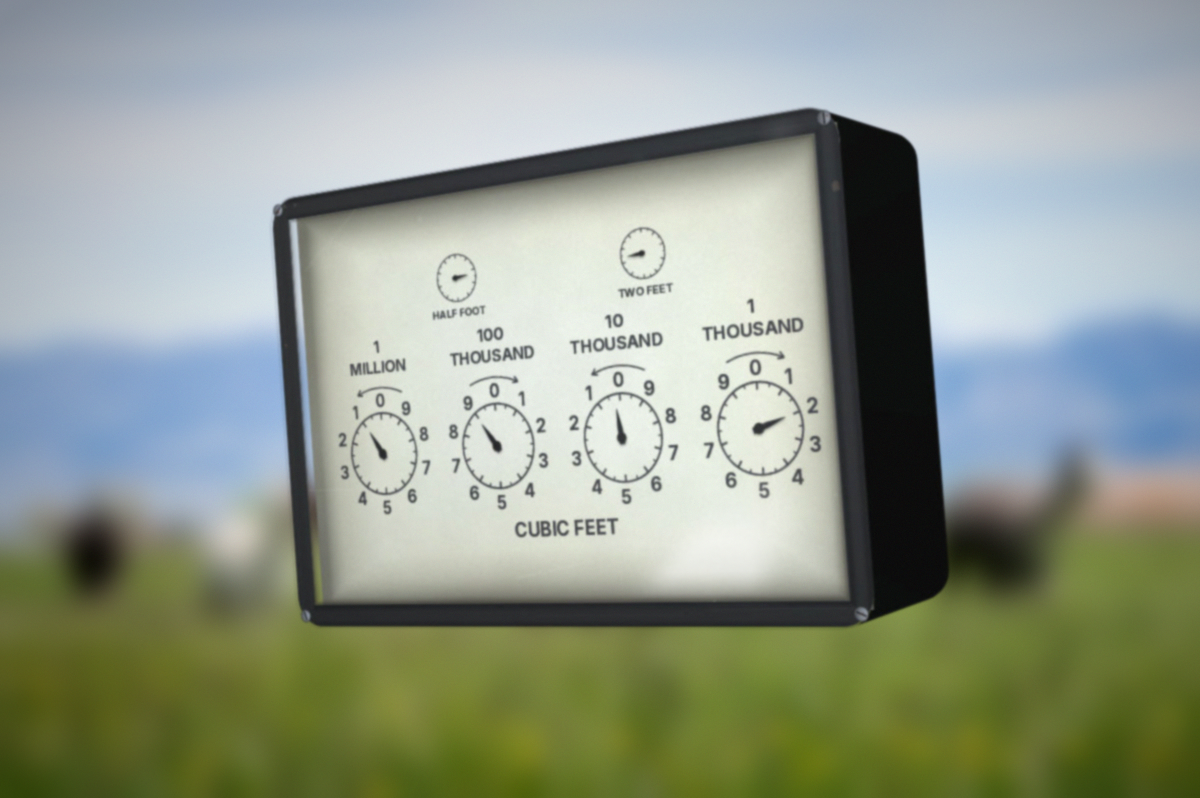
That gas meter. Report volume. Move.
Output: 90200 ft³
